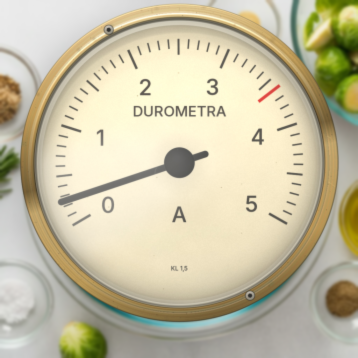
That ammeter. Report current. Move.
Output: 0.25 A
